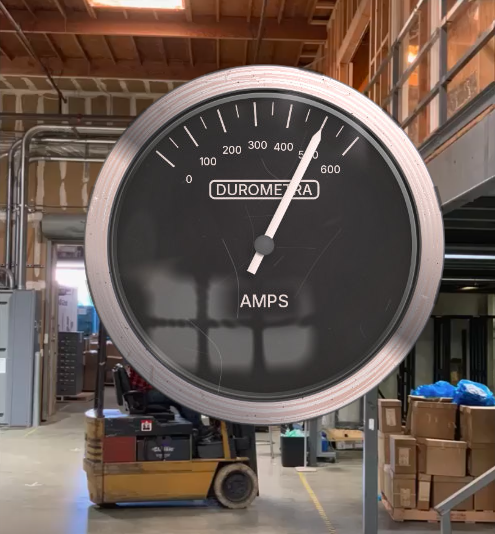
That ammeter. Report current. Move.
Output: 500 A
